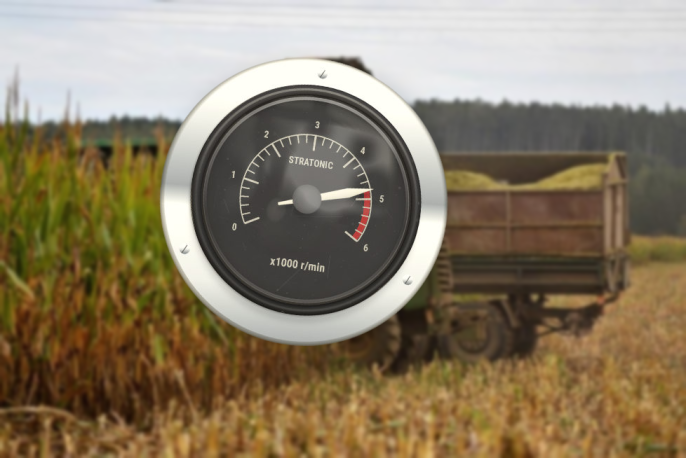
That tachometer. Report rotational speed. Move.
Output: 4800 rpm
